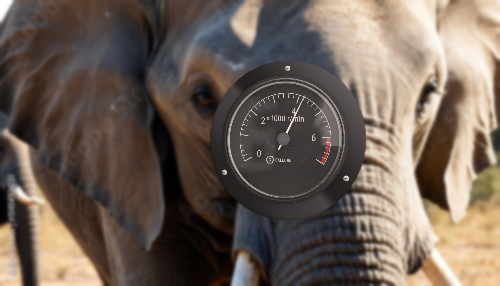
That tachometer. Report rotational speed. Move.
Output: 4200 rpm
